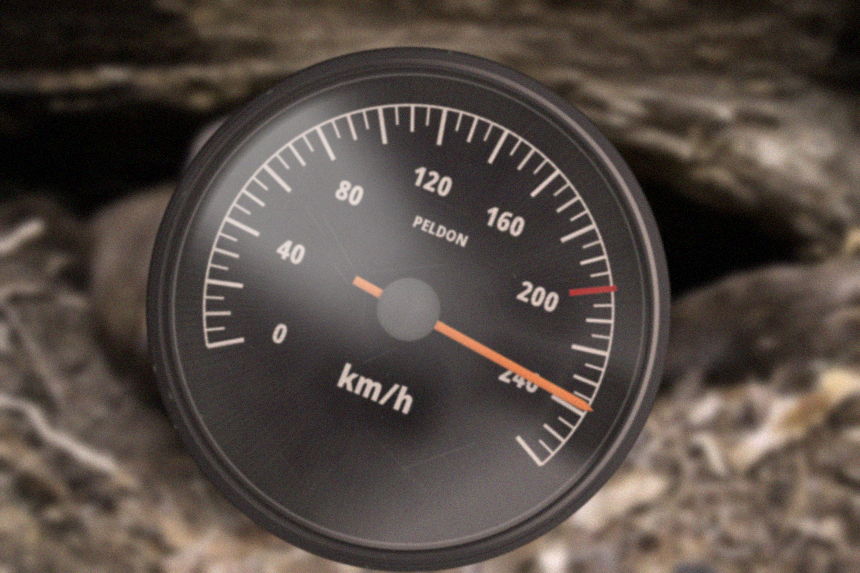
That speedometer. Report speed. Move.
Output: 237.5 km/h
